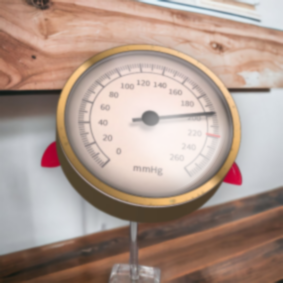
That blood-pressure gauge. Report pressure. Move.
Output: 200 mmHg
